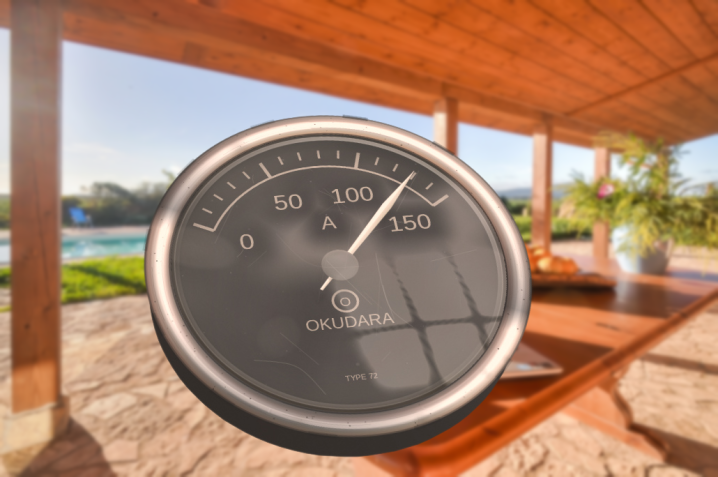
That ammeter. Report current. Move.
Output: 130 A
